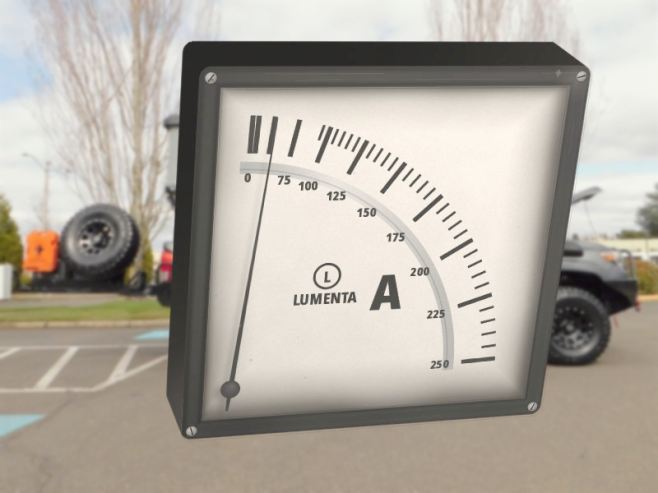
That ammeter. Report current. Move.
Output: 50 A
